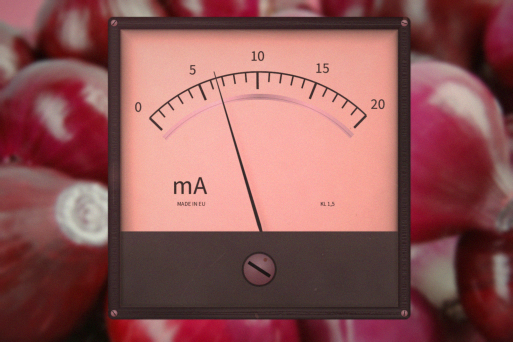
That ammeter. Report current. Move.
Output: 6.5 mA
